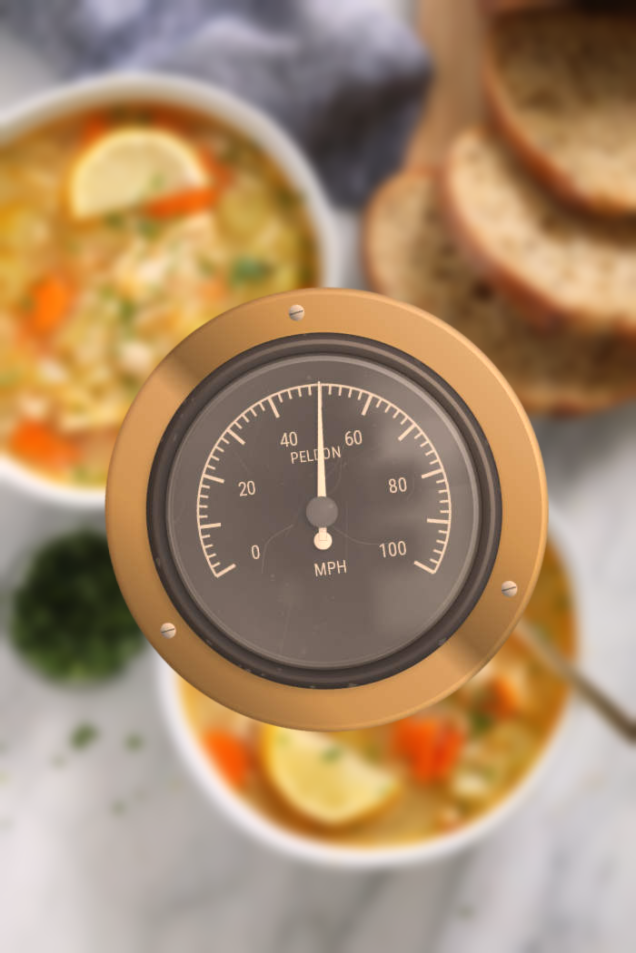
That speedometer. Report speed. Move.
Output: 50 mph
